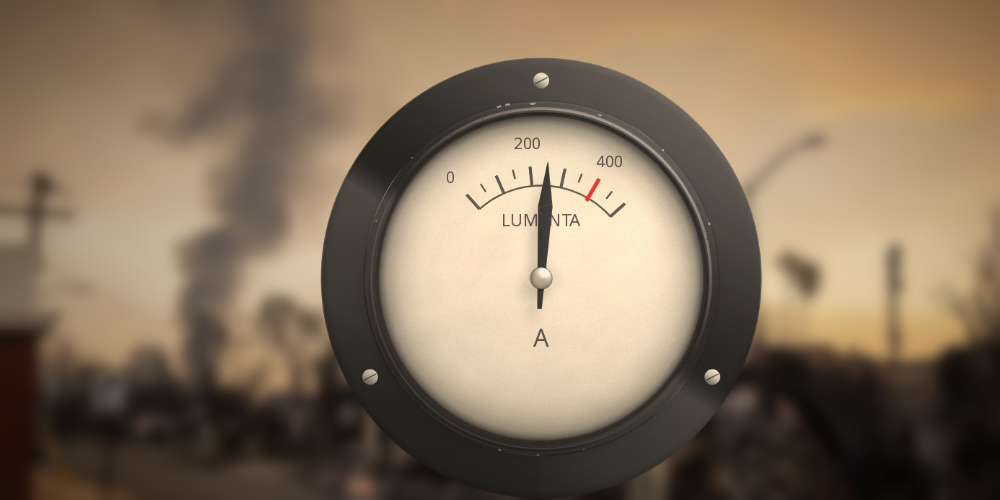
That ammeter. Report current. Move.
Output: 250 A
